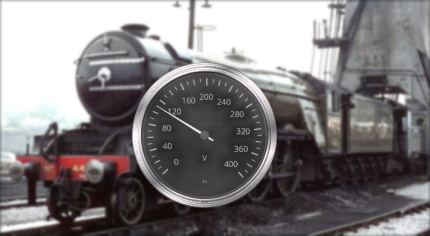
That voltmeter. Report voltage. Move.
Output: 110 V
